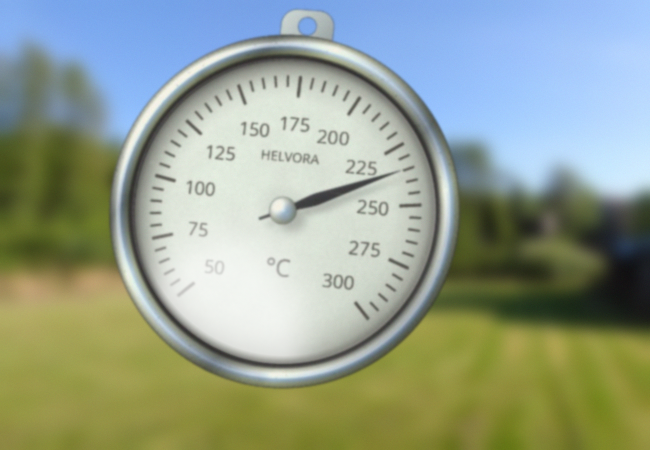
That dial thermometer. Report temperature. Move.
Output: 235 °C
